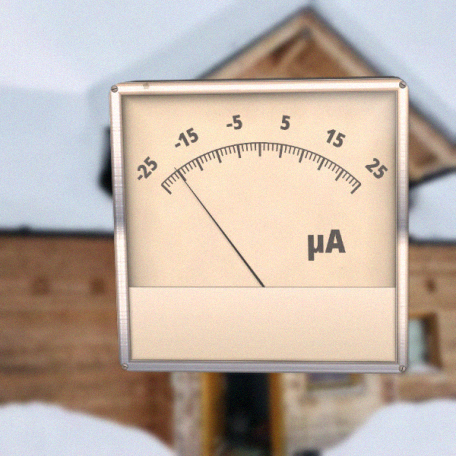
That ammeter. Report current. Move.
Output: -20 µA
